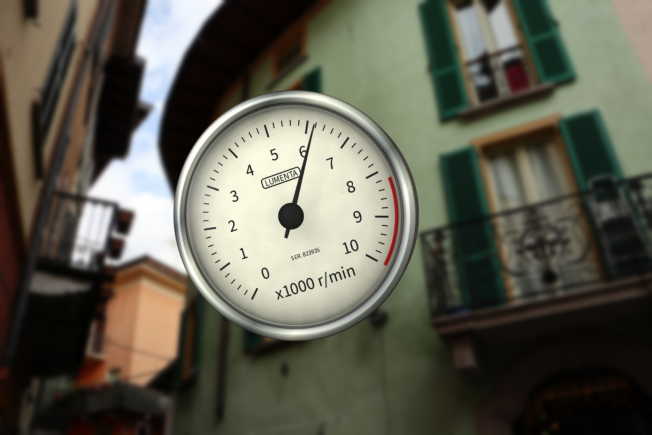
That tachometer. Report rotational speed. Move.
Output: 6200 rpm
